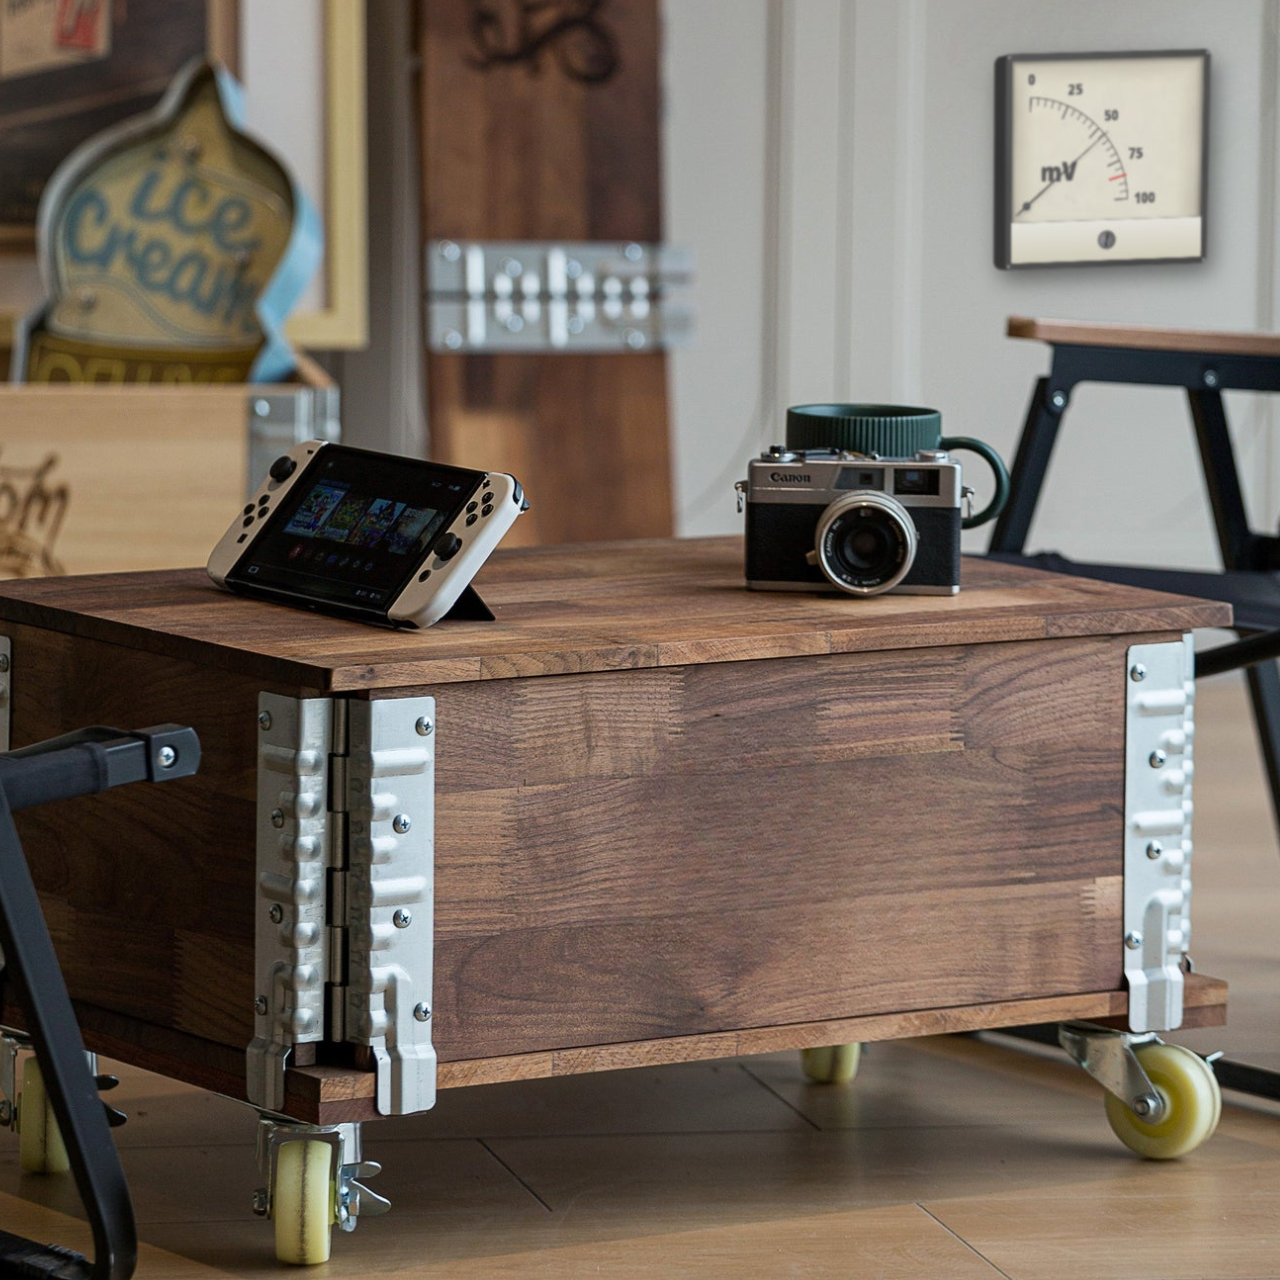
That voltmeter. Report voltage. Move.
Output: 55 mV
